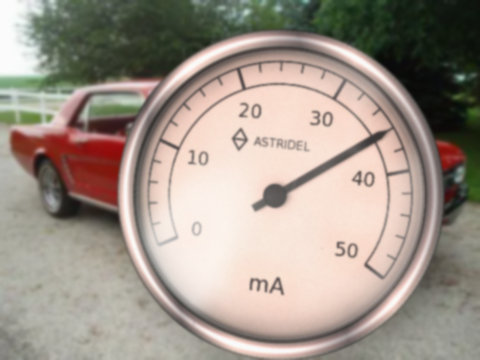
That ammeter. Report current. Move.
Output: 36 mA
